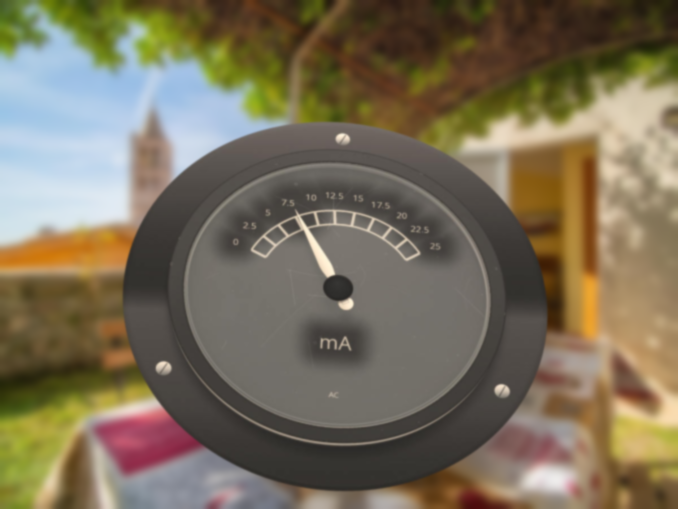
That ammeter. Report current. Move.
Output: 7.5 mA
